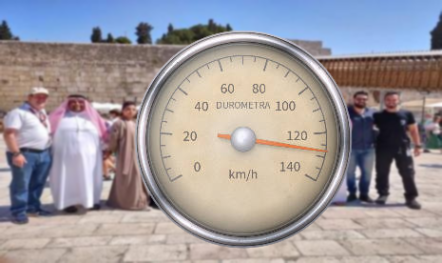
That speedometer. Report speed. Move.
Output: 127.5 km/h
